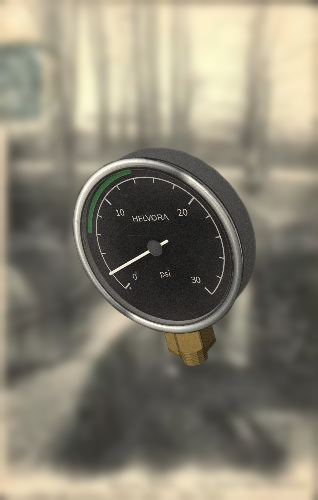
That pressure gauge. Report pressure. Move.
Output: 2 psi
